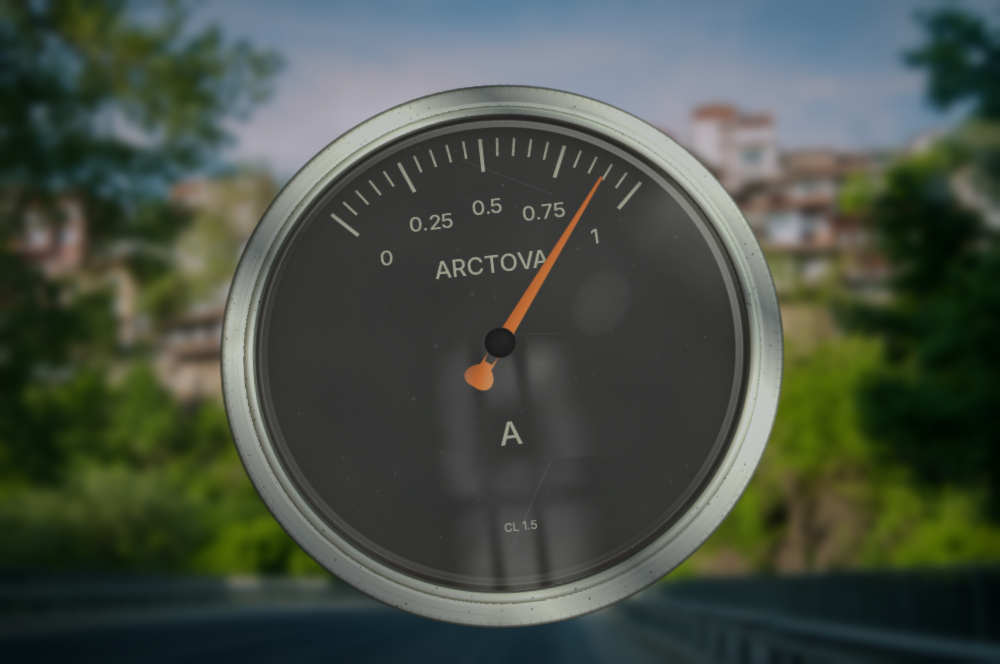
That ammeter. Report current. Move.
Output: 0.9 A
